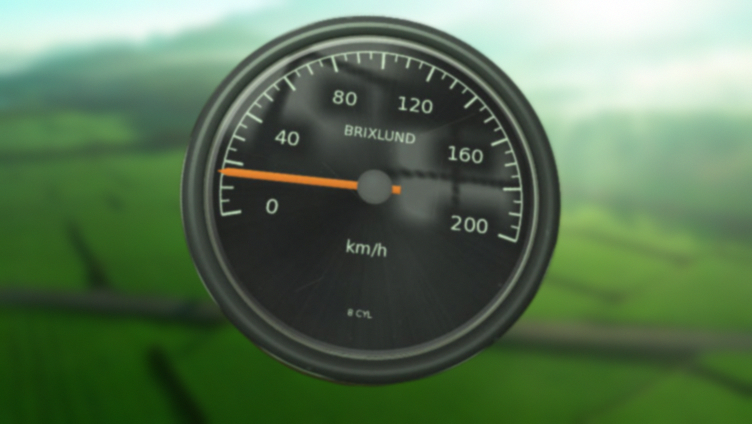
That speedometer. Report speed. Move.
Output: 15 km/h
